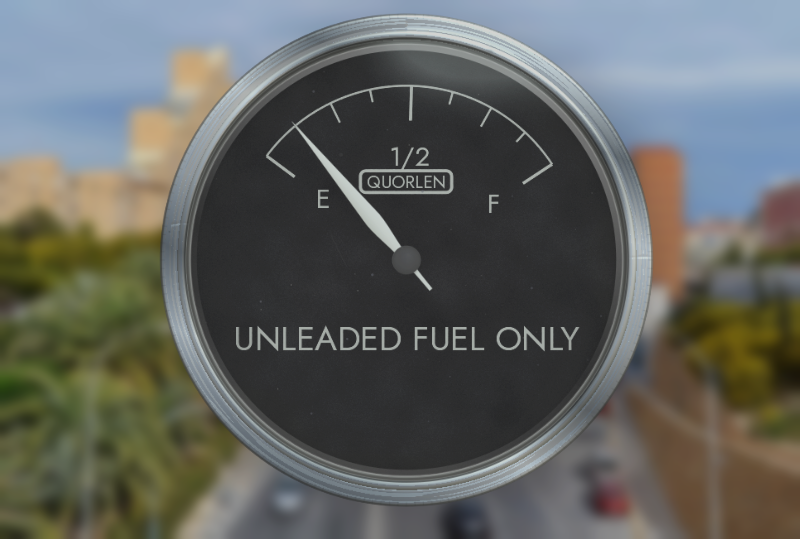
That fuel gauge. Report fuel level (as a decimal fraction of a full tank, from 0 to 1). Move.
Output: 0.125
